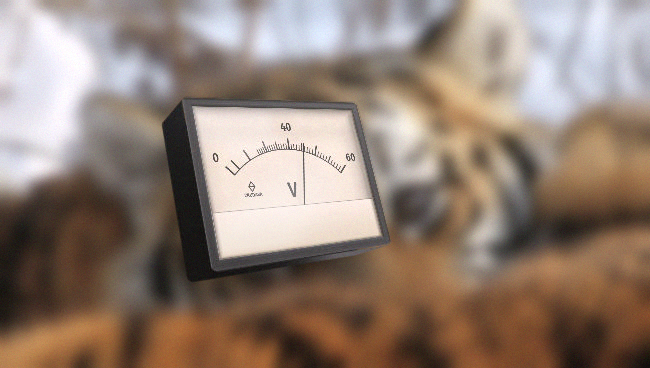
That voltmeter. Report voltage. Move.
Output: 45 V
